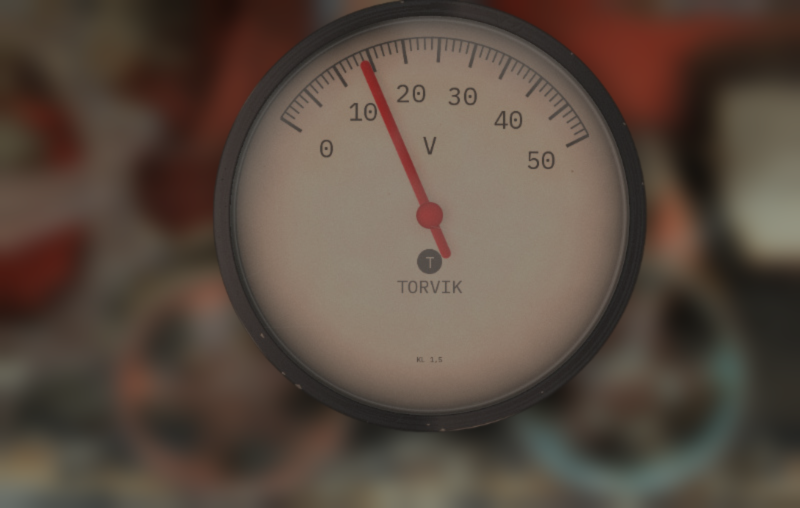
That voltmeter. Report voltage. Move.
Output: 14 V
